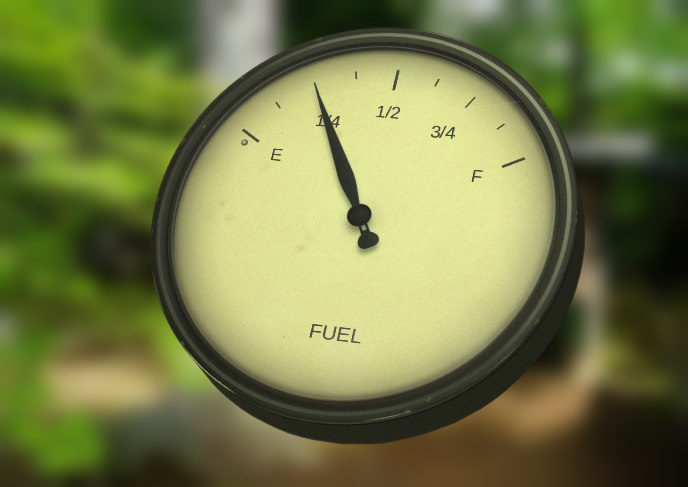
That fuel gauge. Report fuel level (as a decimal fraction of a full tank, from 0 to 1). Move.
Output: 0.25
